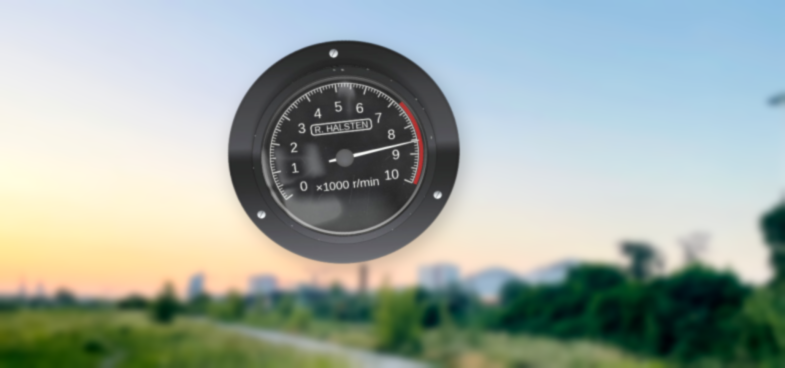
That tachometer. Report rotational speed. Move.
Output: 8500 rpm
